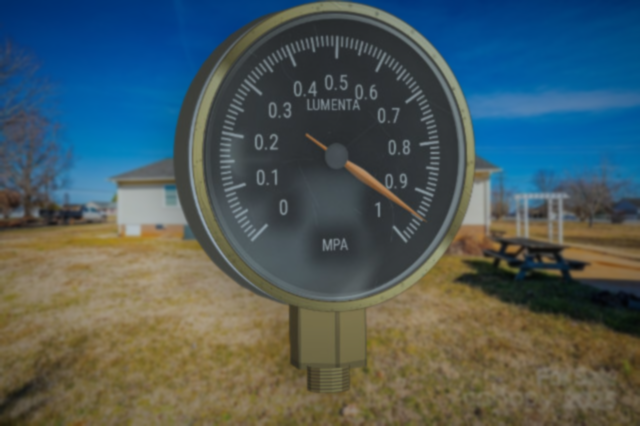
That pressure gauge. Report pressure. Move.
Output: 0.95 MPa
